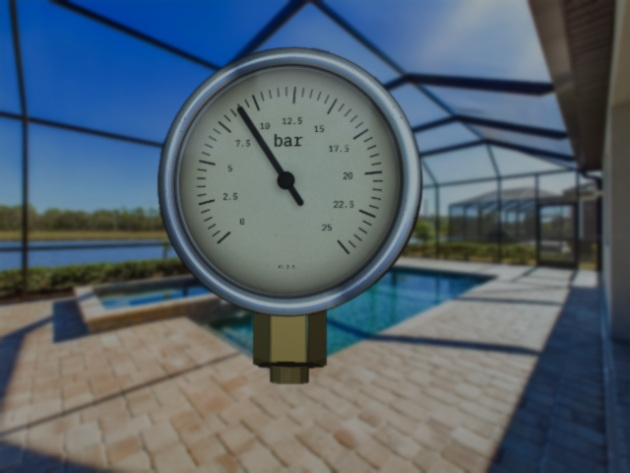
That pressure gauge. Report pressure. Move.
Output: 9 bar
